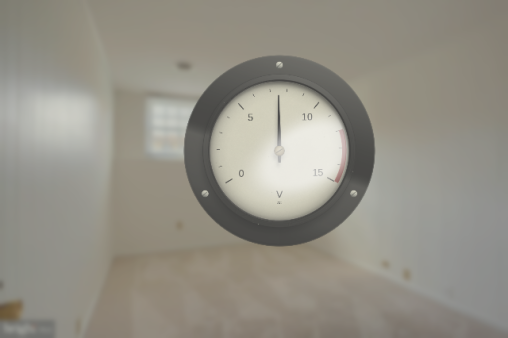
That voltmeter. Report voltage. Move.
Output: 7.5 V
